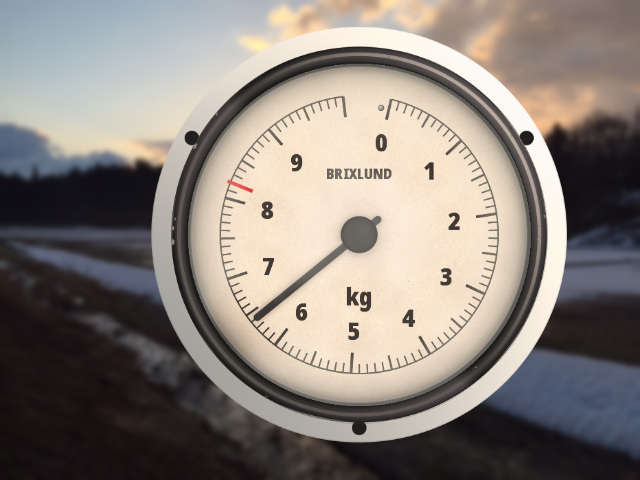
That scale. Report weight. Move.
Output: 6.4 kg
